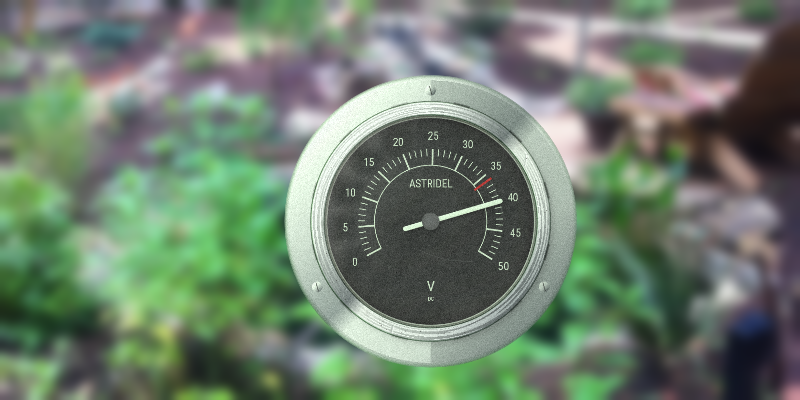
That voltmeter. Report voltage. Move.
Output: 40 V
